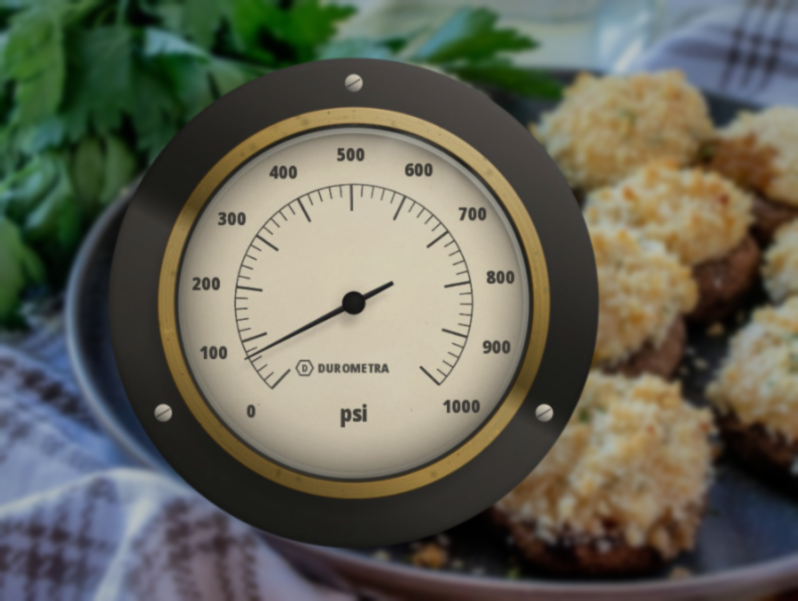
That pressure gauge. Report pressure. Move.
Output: 70 psi
